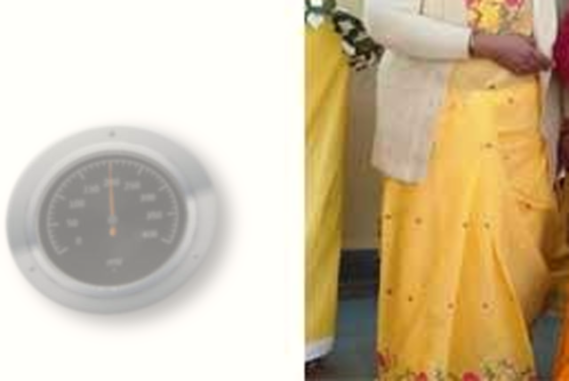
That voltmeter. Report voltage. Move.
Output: 200 mV
